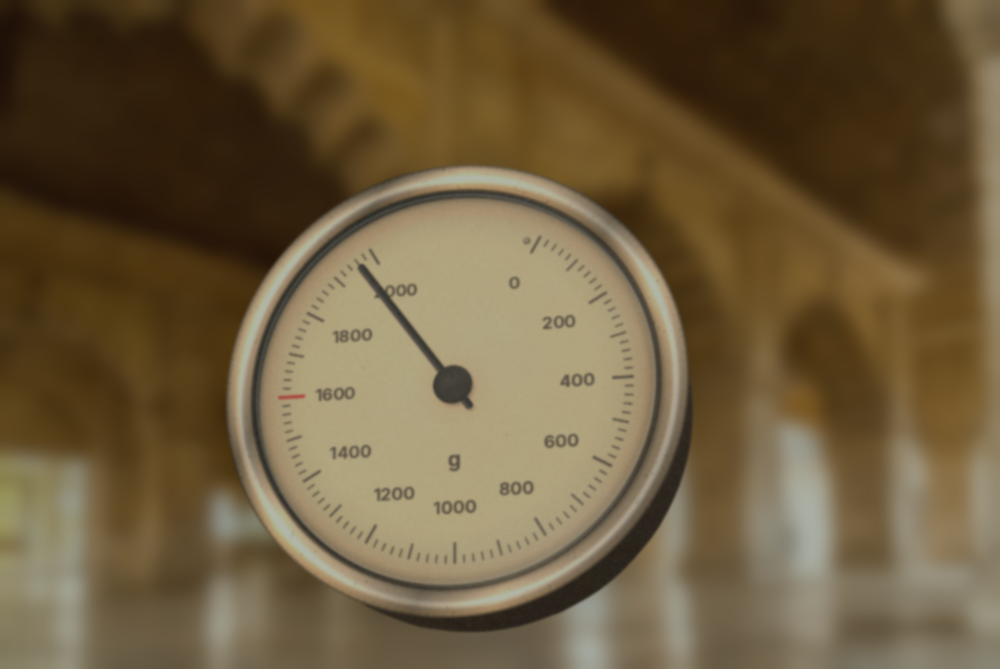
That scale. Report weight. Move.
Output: 1960 g
